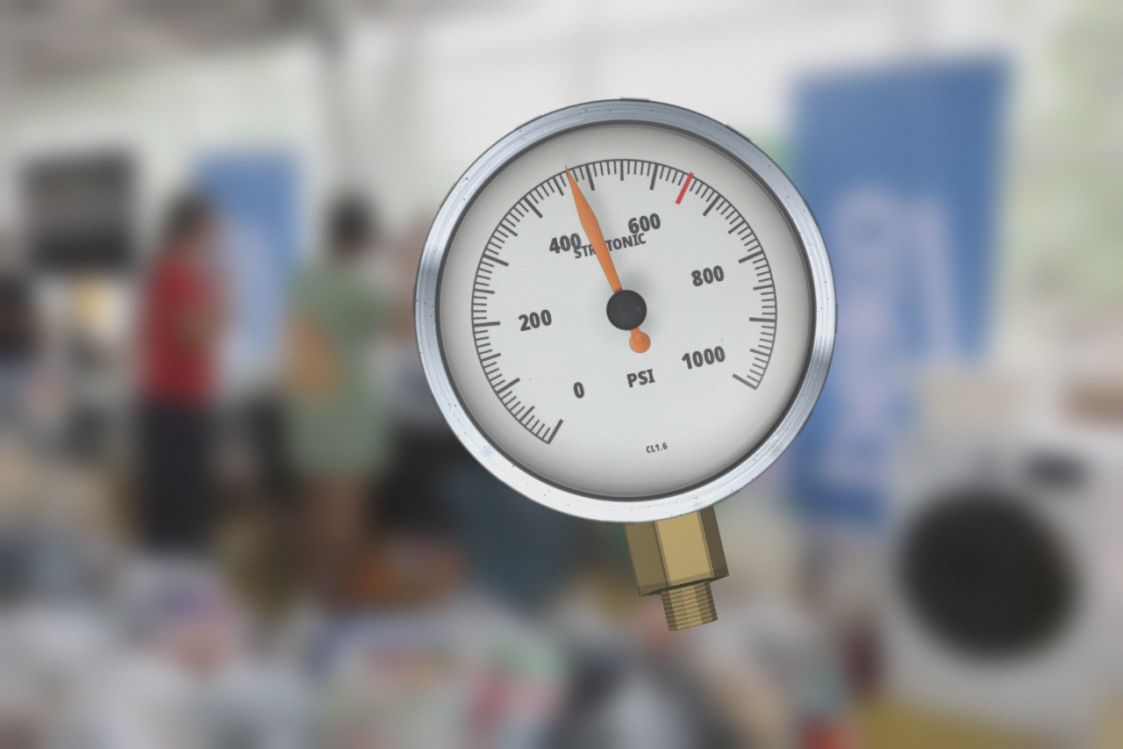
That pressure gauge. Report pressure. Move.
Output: 470 psi
